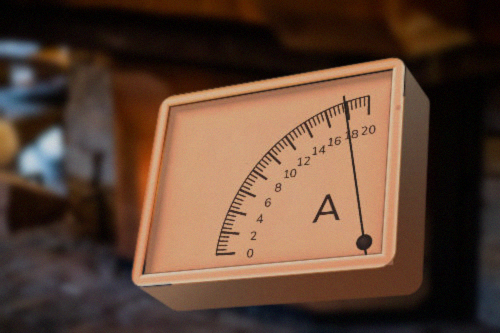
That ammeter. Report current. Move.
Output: 18 A
